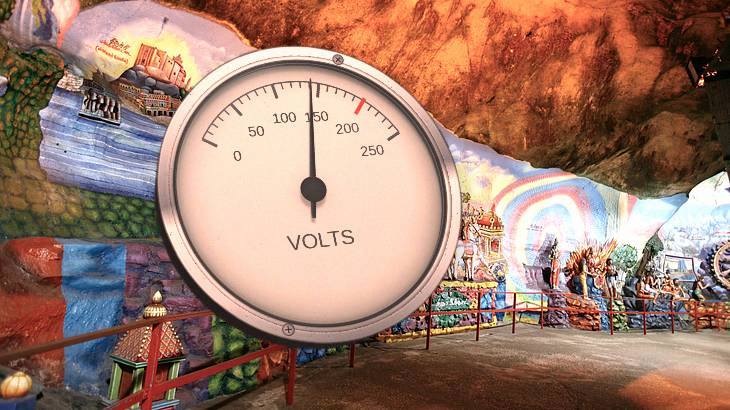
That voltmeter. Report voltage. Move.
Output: 140 V
